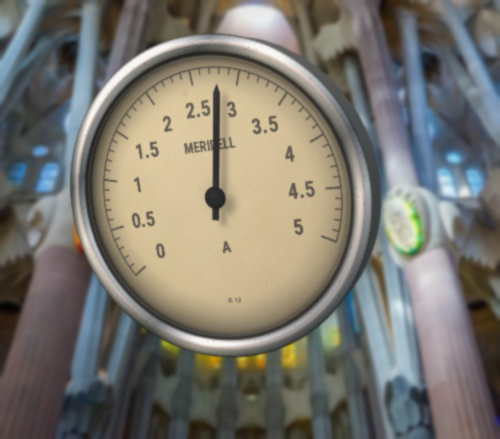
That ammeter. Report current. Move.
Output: 2.8 A
